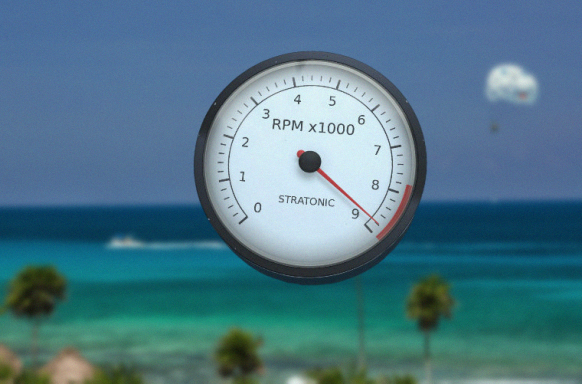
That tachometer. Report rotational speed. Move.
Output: 8800 rpm
